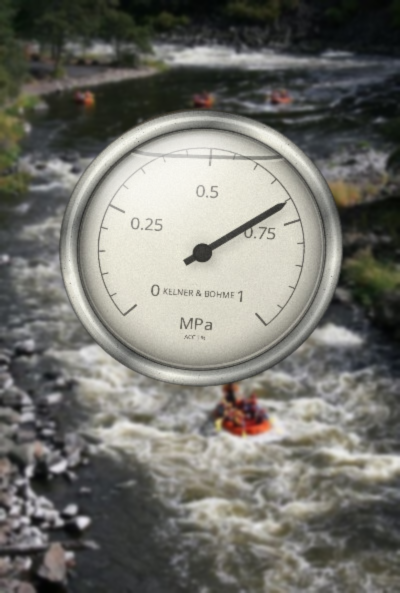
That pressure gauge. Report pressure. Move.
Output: 0.7 MPa
